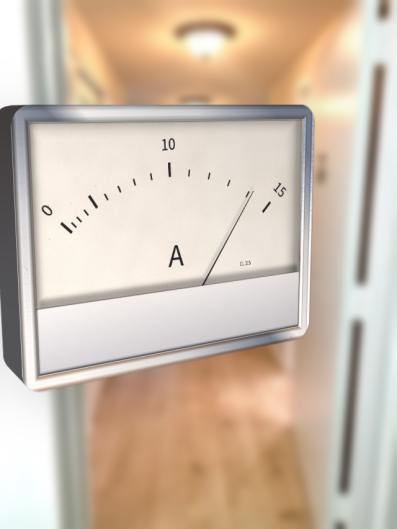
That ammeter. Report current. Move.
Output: 14 A
